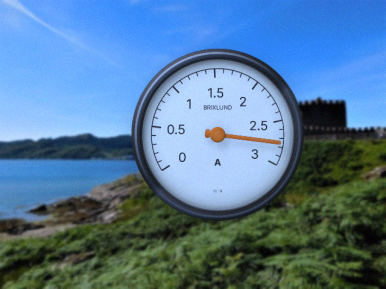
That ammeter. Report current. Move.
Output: 2.75 A
